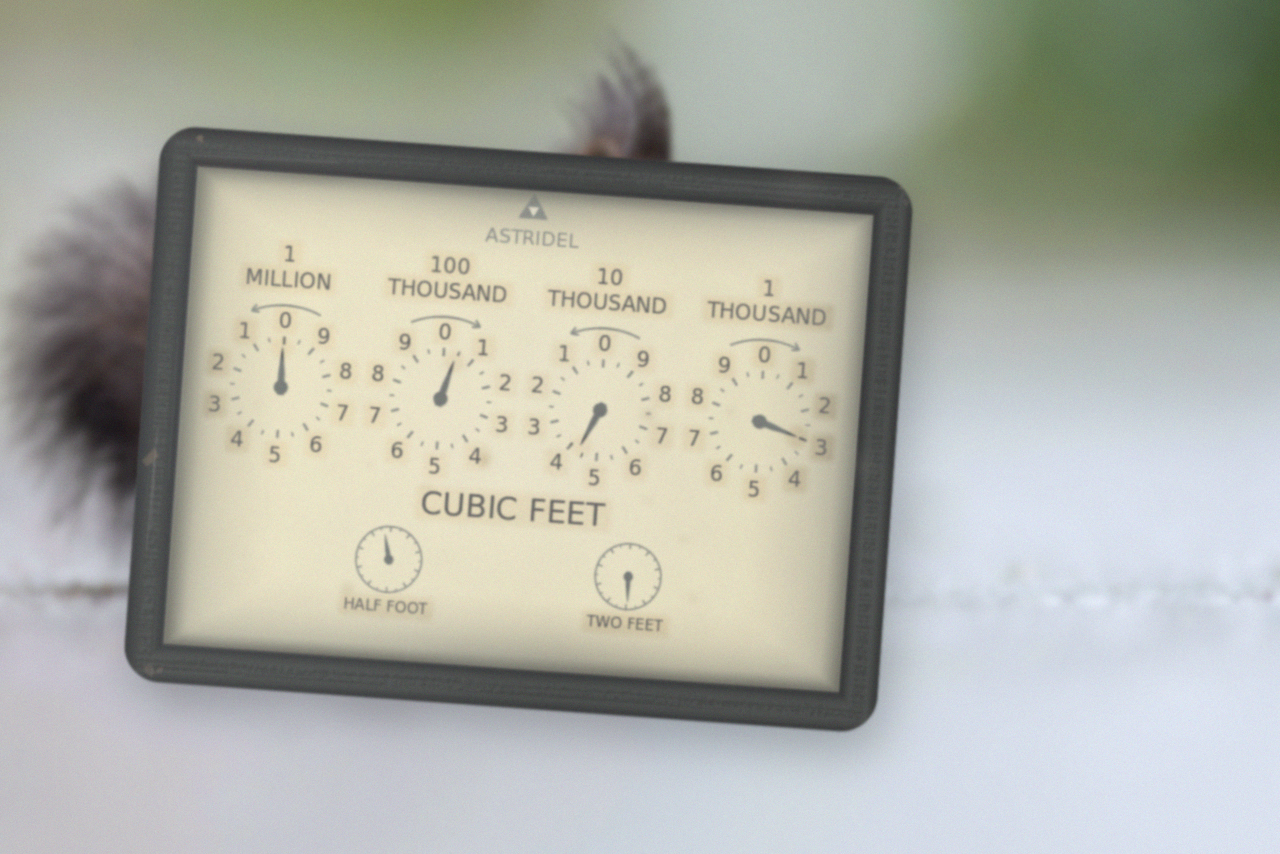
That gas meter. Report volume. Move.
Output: 4300 ft³
